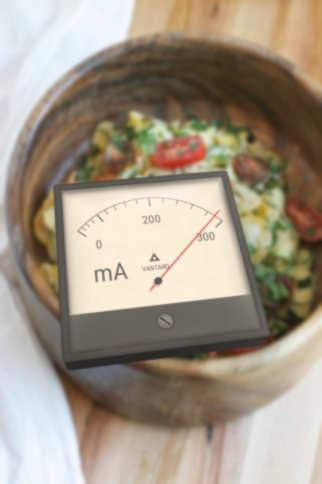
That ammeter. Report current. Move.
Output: 290 mA
